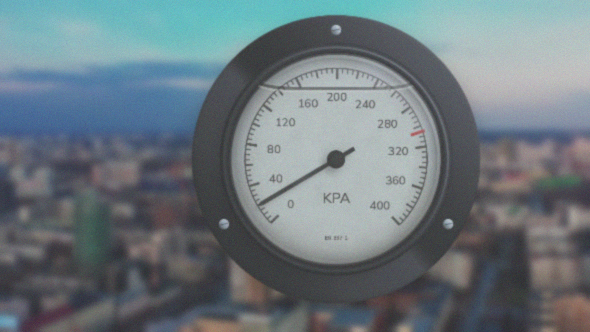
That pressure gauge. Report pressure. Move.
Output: 20 kPa
